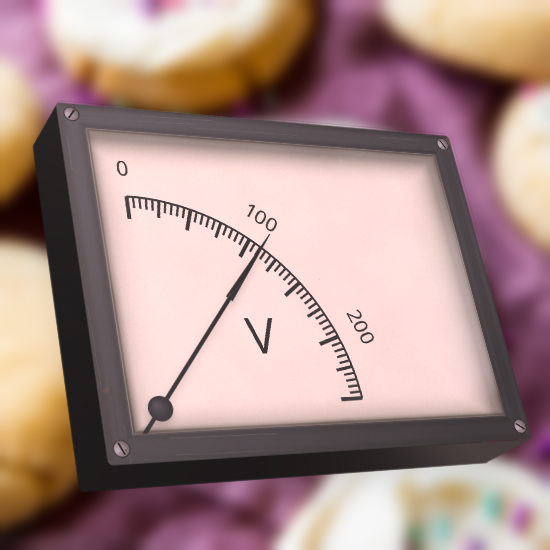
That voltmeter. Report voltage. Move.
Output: 110 V
